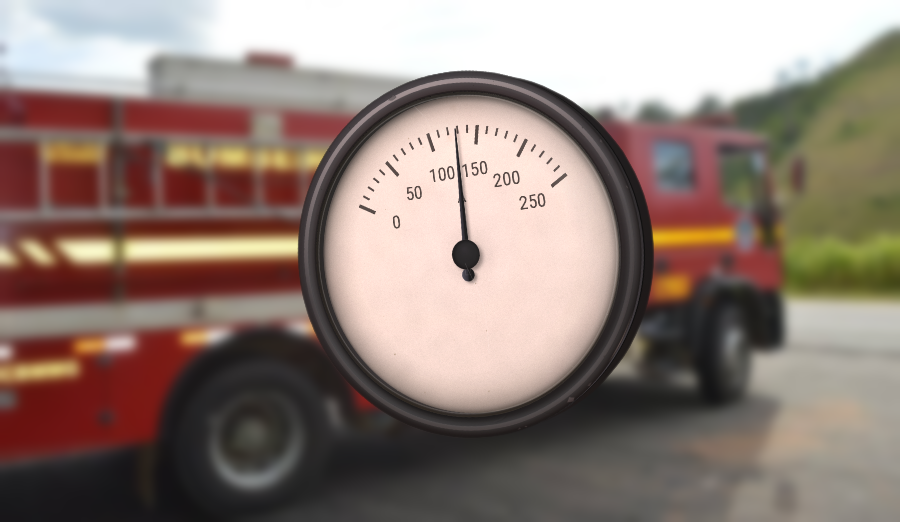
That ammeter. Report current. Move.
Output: 130 A
